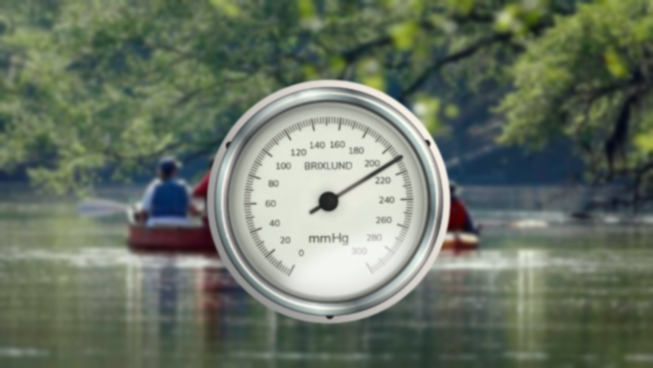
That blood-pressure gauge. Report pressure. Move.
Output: 210 mmHg
